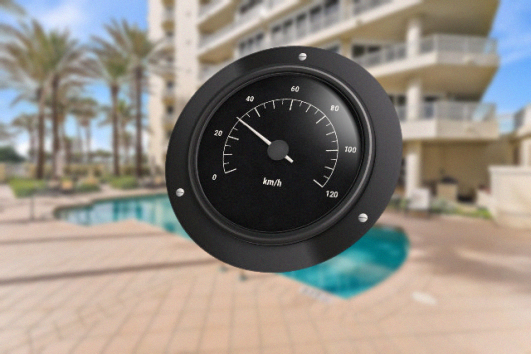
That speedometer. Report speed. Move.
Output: 30 km/h
